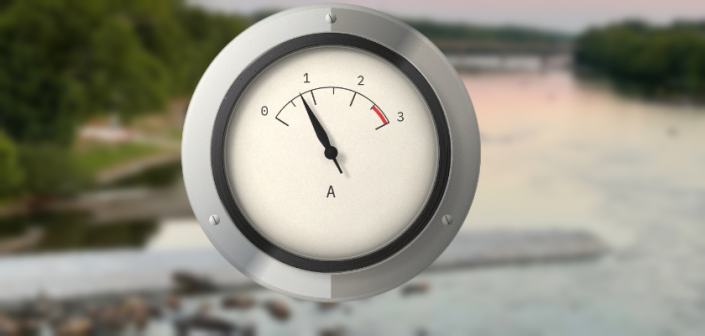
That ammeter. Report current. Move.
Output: 0.75 A
